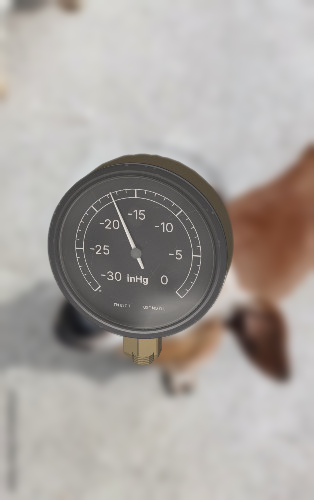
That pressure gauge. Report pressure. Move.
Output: -17.5 inHg
